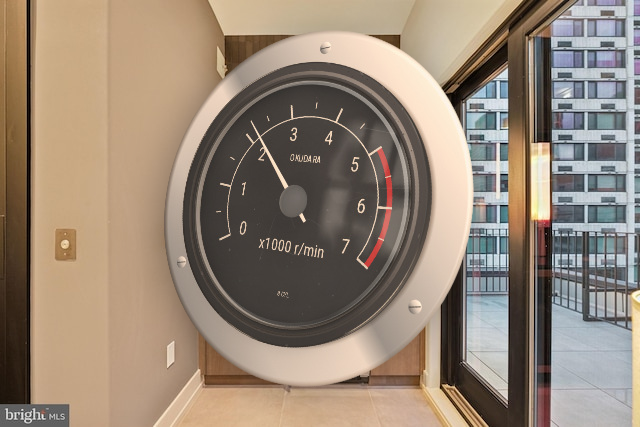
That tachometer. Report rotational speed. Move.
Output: 2250 rpm
